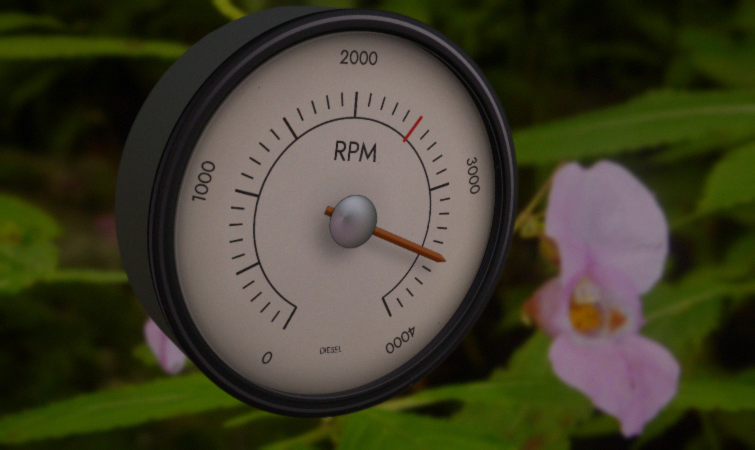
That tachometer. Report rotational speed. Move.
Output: 3500 rpm
